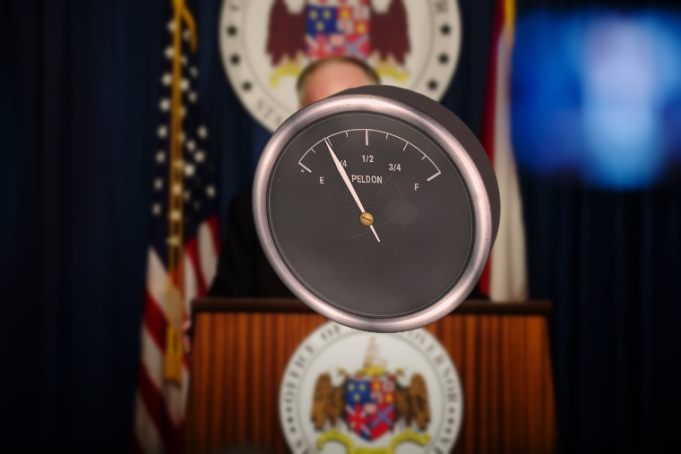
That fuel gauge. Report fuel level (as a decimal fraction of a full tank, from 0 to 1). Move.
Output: 0.25
